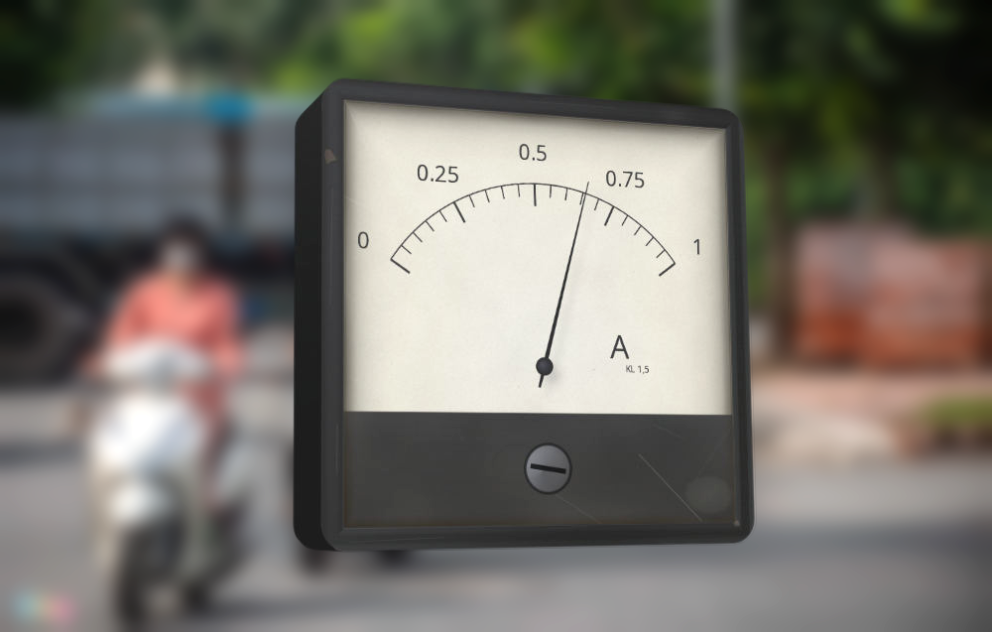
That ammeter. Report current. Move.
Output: 0.65 A
